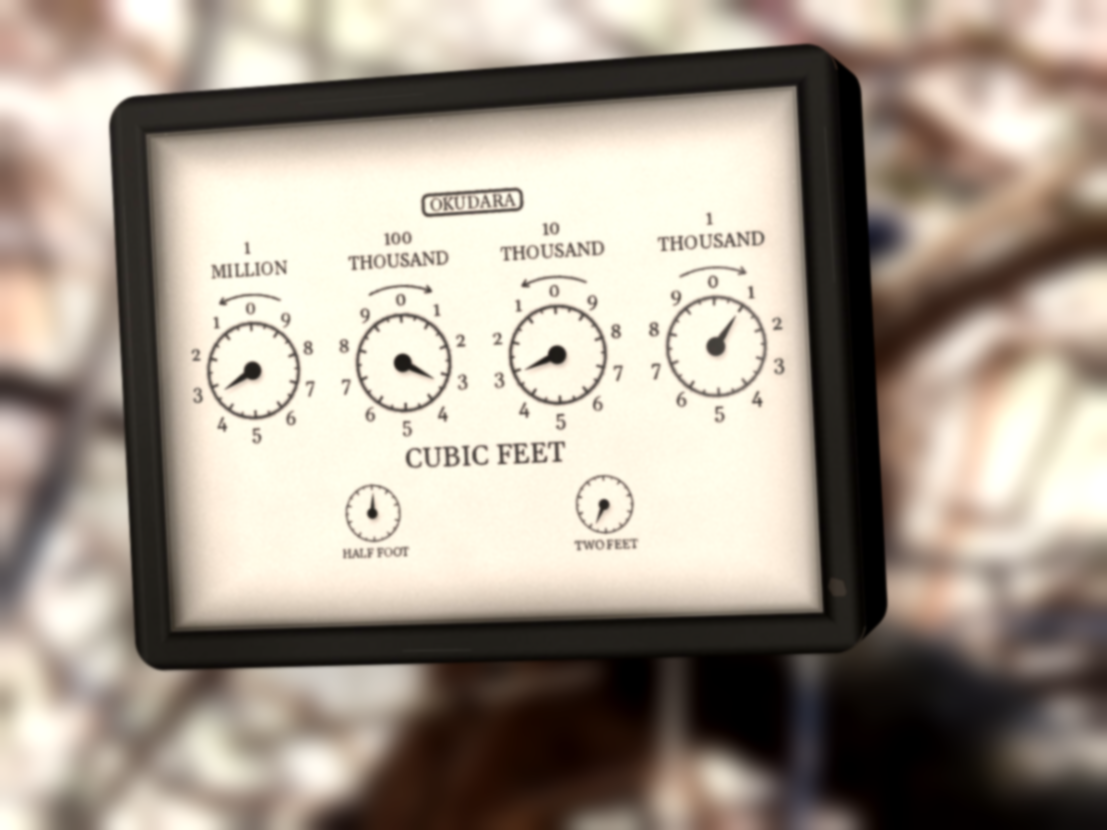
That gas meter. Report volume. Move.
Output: 333100 ft³
